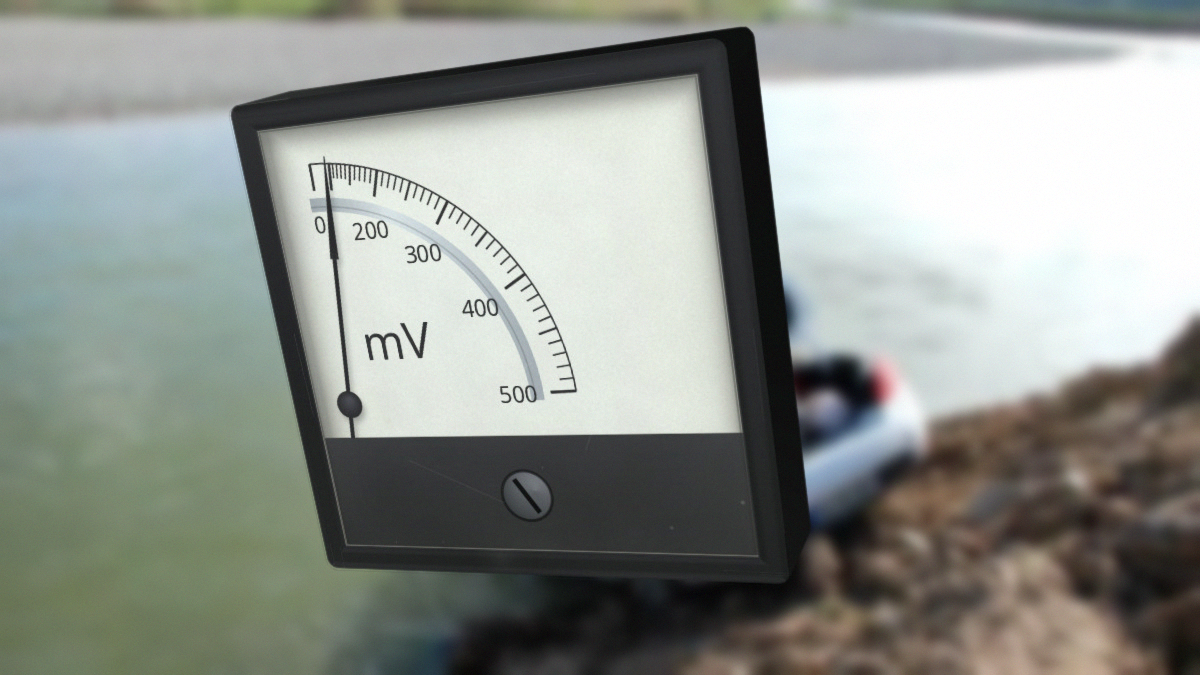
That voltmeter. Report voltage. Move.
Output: 100 mV
